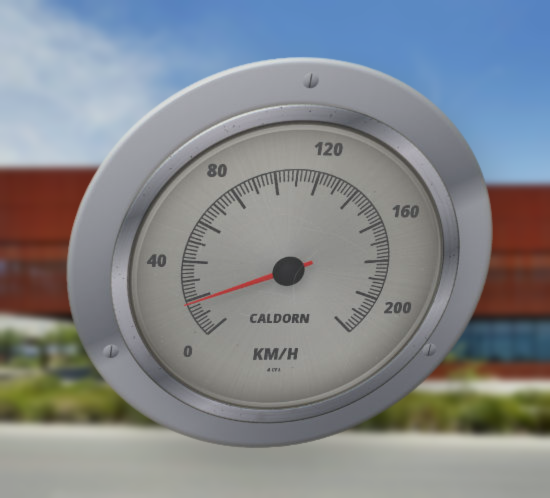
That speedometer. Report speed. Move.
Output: 20 km/h
